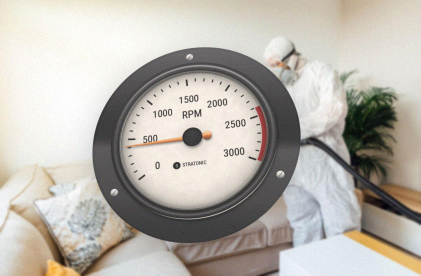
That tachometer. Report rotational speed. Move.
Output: 400 rpm
